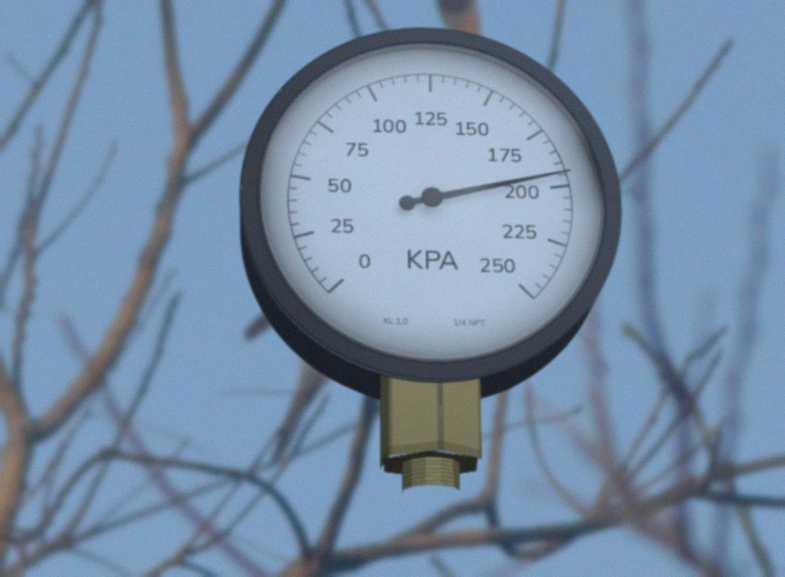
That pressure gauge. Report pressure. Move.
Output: 195 kPa
